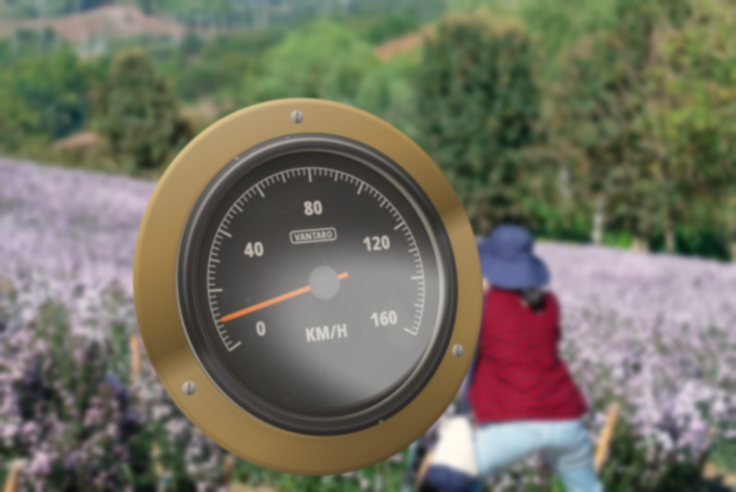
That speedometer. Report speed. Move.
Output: 10 km/h
